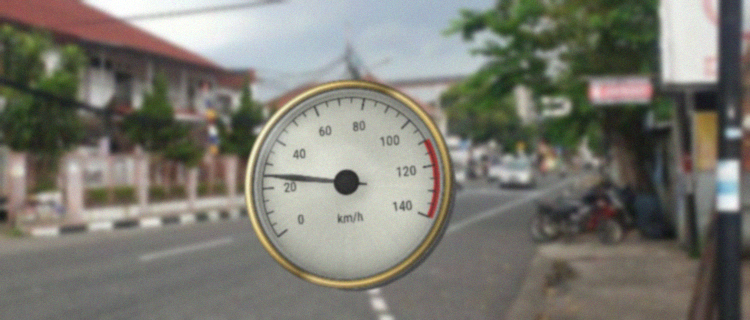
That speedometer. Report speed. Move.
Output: 25 km/h
